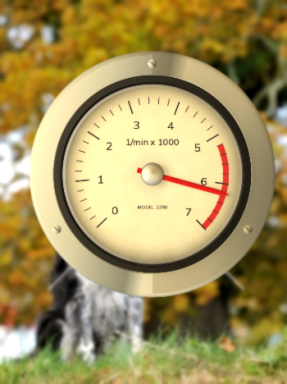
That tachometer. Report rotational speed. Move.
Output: 6200 rpm
